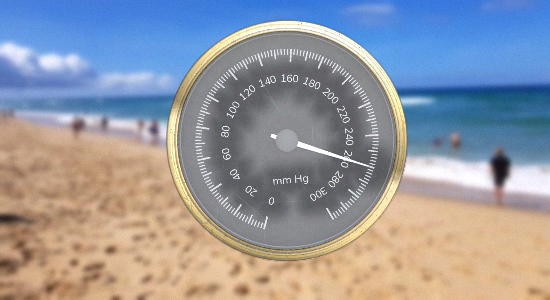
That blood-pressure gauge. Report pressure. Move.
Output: 260 mmHg
